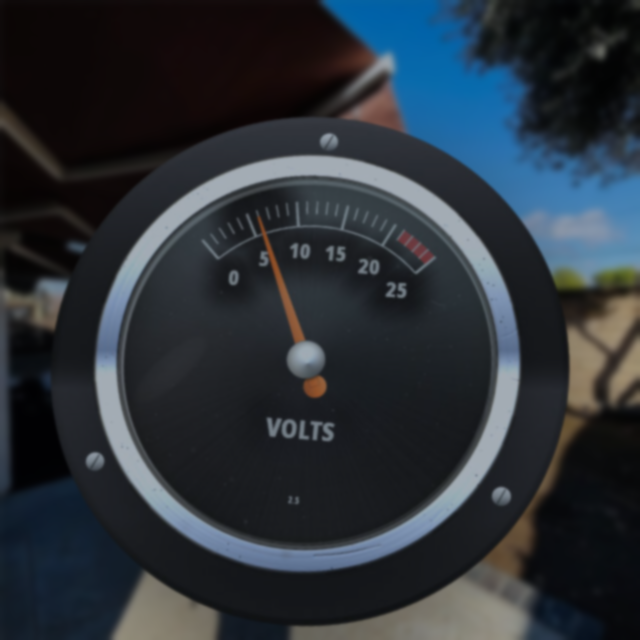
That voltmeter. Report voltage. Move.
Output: 6 V
